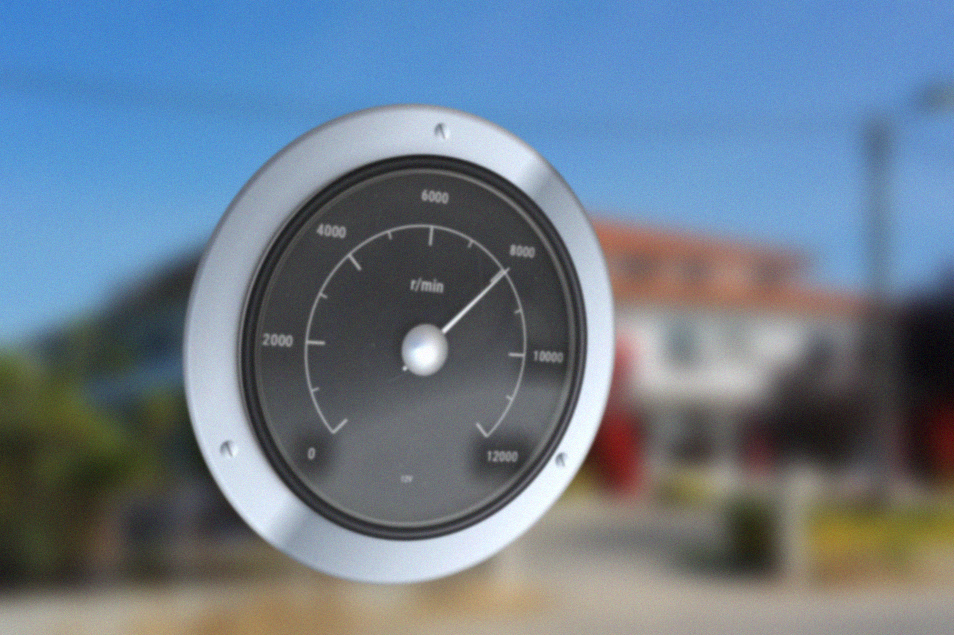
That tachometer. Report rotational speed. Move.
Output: 8000 rpm
